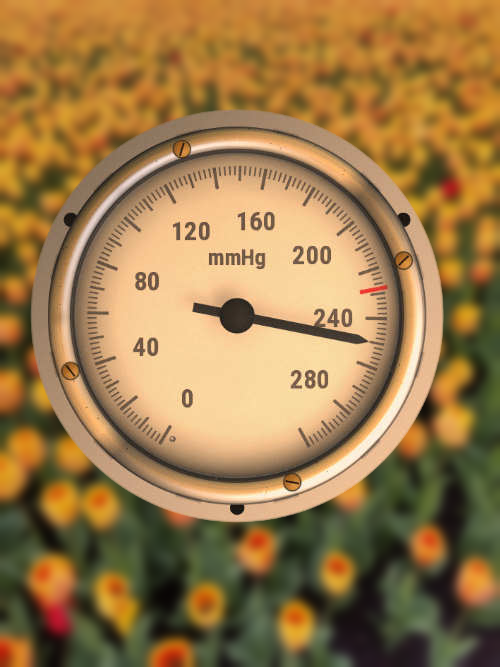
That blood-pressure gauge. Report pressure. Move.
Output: 250 mmHg
